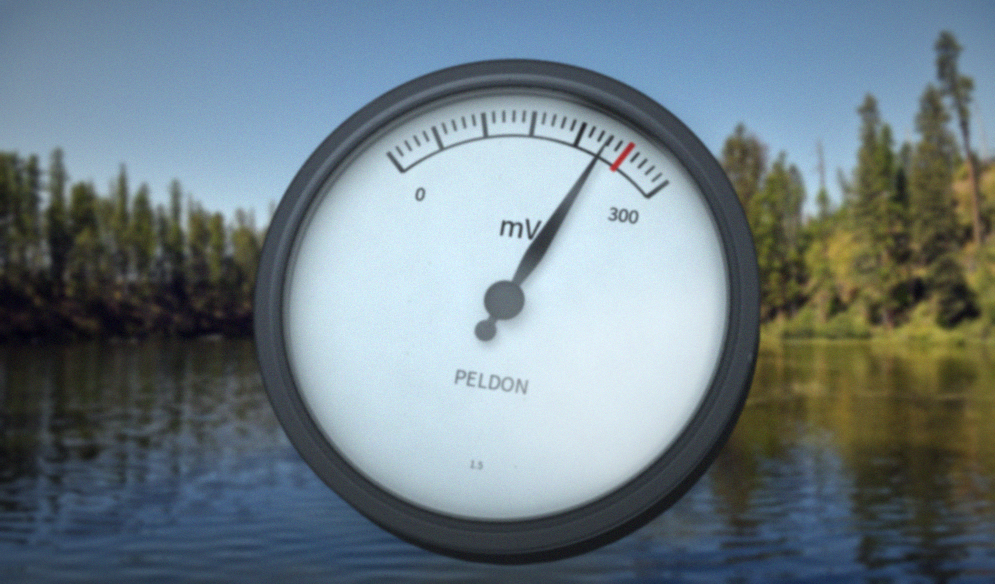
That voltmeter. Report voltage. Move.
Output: 230 mV
